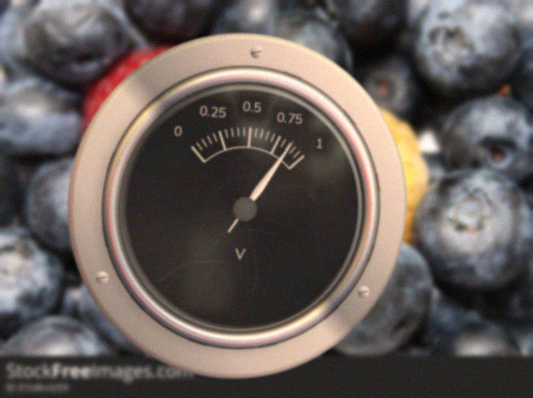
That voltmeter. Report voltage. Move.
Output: 0.85 V
